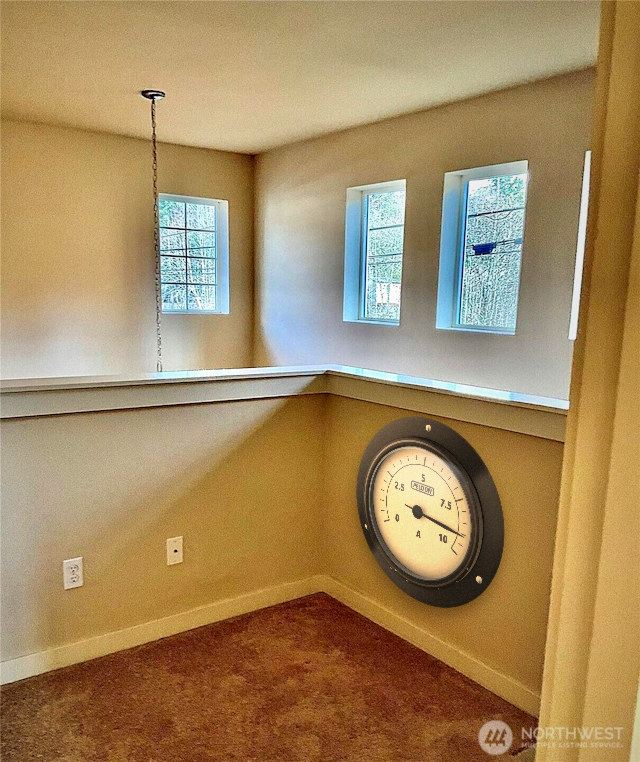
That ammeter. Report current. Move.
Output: 9 A
